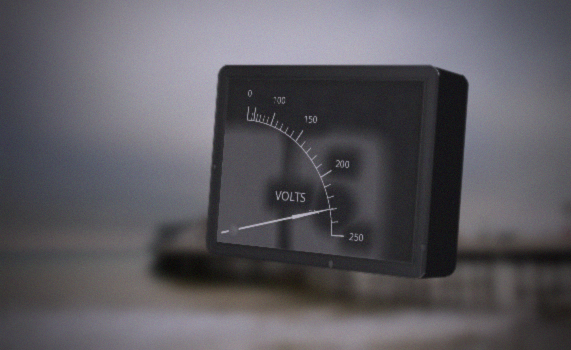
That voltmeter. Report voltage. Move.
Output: 230 V
